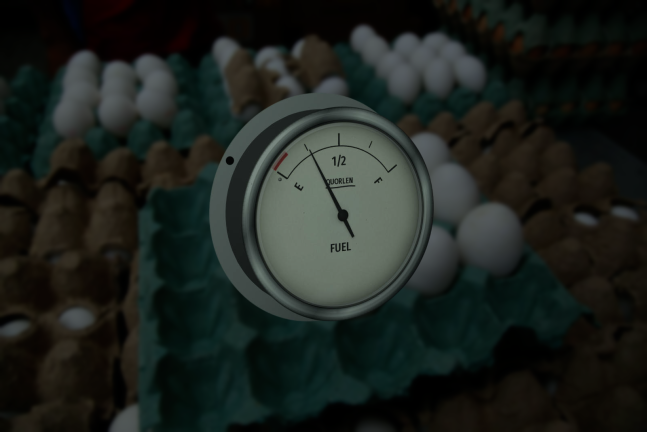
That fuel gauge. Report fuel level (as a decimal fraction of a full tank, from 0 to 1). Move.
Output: 0.25
